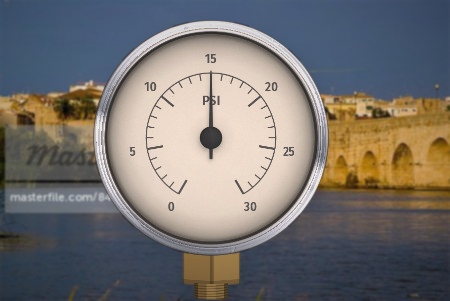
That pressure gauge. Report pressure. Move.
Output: 15 psi
